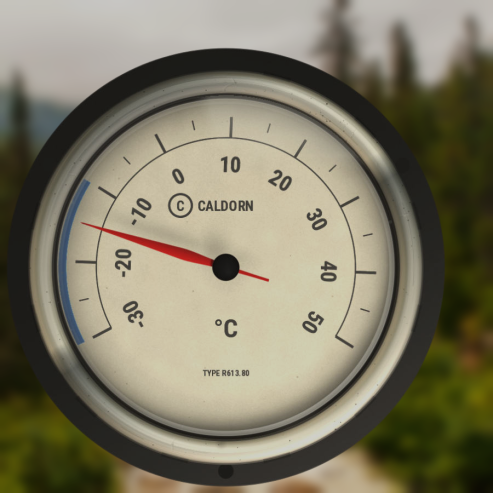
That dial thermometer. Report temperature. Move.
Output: -15 °C
